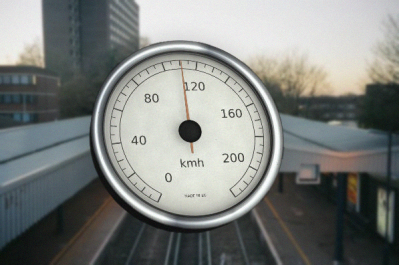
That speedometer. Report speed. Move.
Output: 110 km/h
